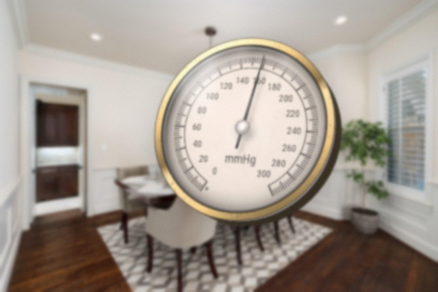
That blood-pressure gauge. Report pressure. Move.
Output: 160 mmHg
